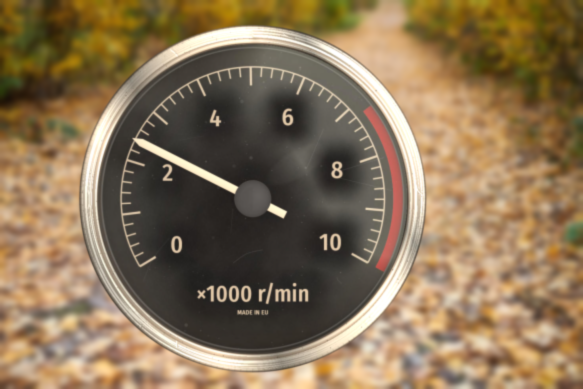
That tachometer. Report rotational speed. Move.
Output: 2400 rpm
